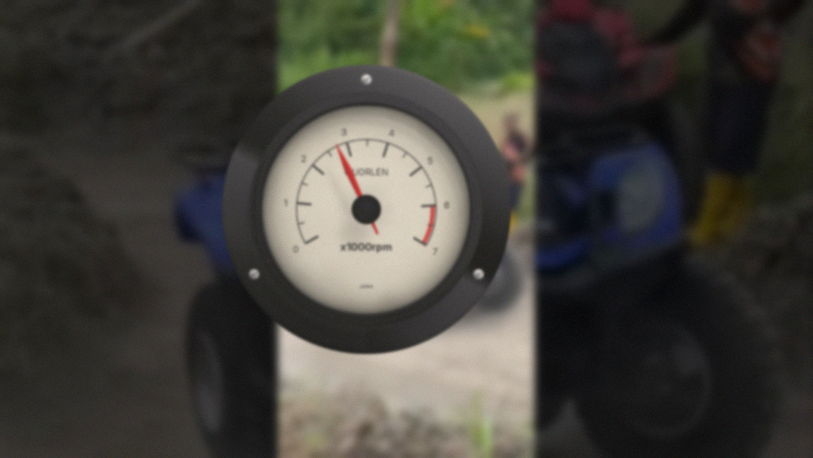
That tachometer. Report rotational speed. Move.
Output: 2750 rpm
